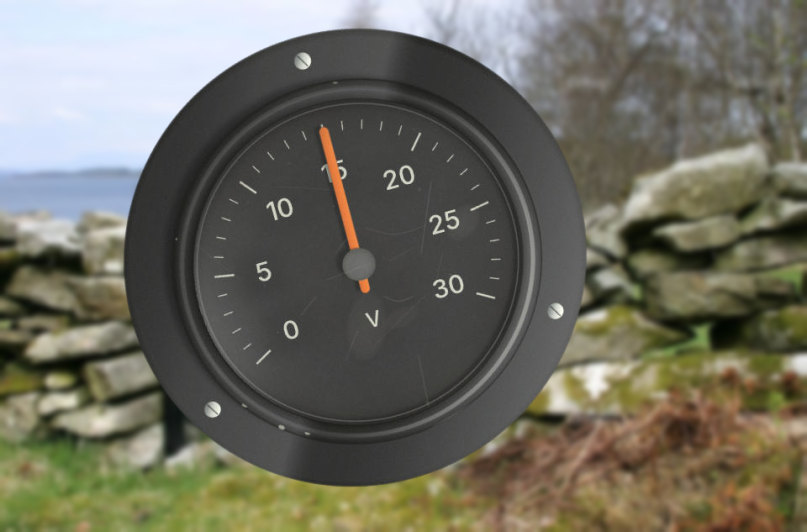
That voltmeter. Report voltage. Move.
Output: 15 V
